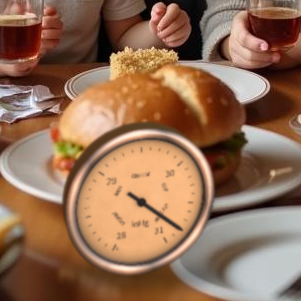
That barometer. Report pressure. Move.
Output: 30.8 inHg
